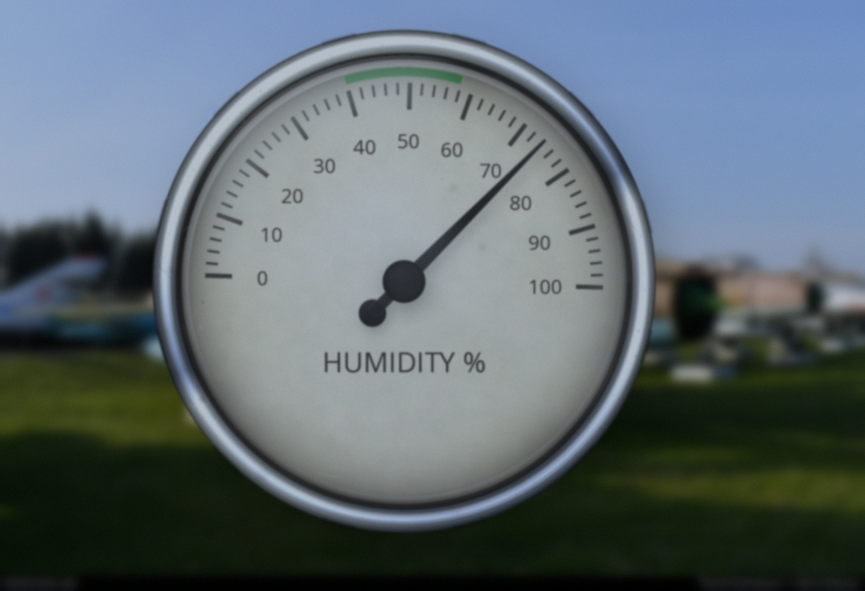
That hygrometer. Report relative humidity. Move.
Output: 74 %
